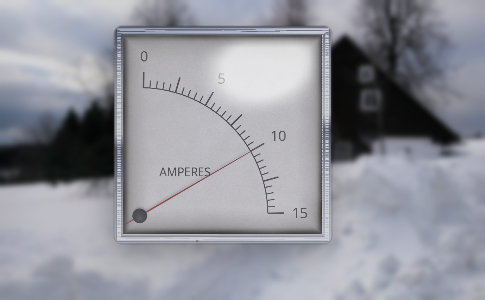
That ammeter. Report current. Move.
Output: 10 A
